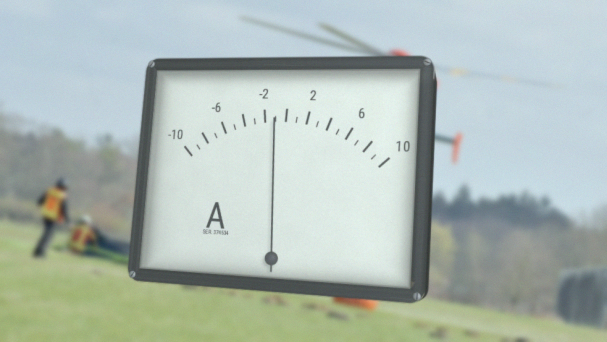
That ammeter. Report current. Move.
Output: -1 A
